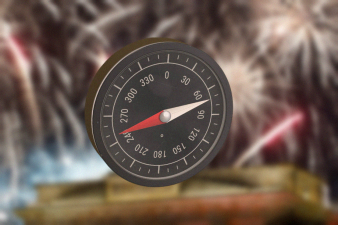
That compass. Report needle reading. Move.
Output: 250 °
